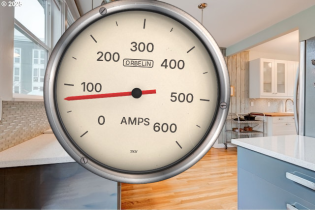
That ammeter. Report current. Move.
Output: 75 A
